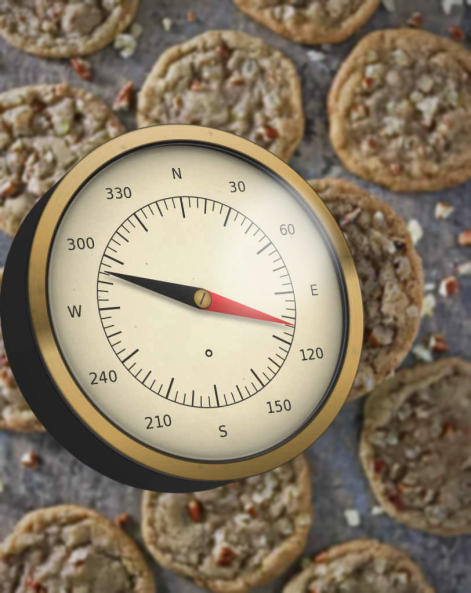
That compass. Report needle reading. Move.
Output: 110 °
